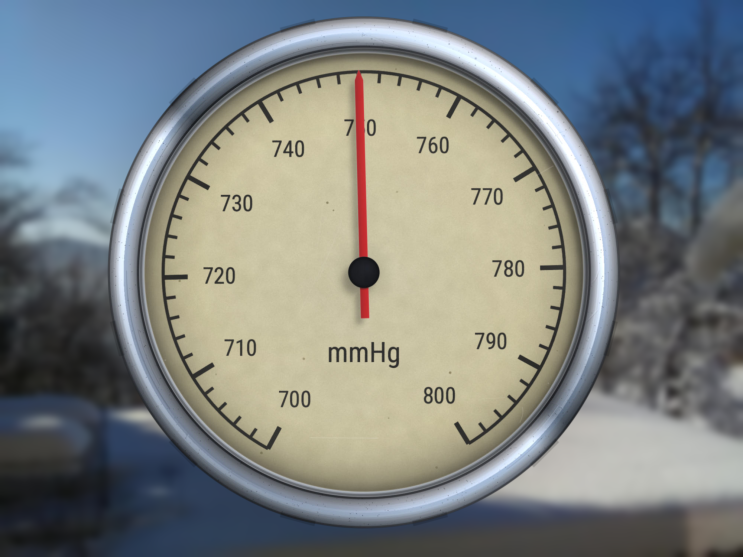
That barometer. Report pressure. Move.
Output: 750 mmHg
